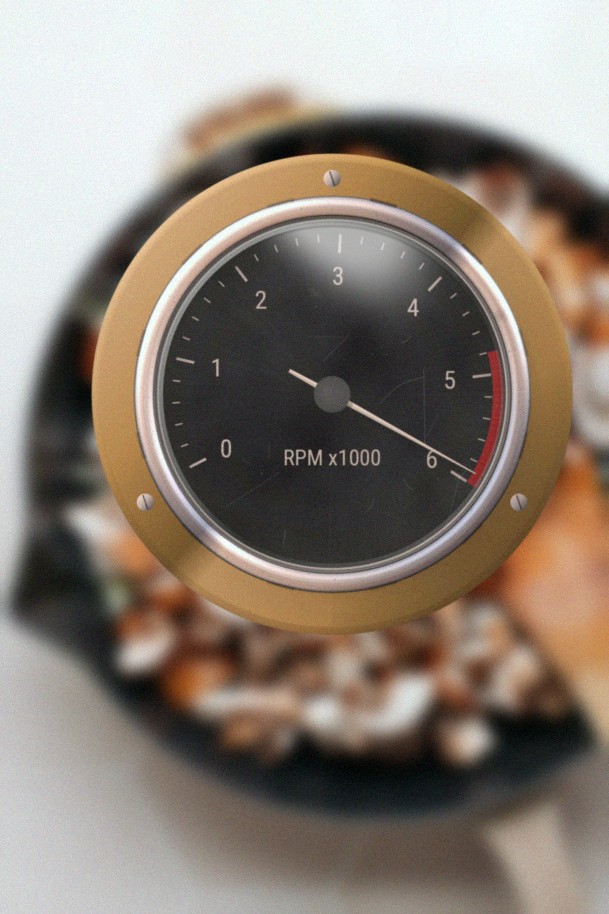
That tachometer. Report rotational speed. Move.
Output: 5900 rpm
